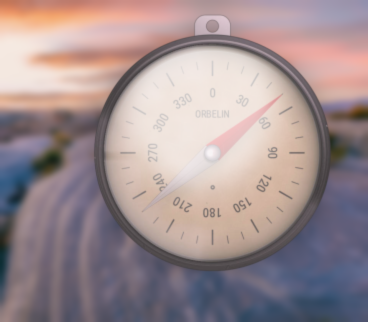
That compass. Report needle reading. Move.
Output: 50 °
